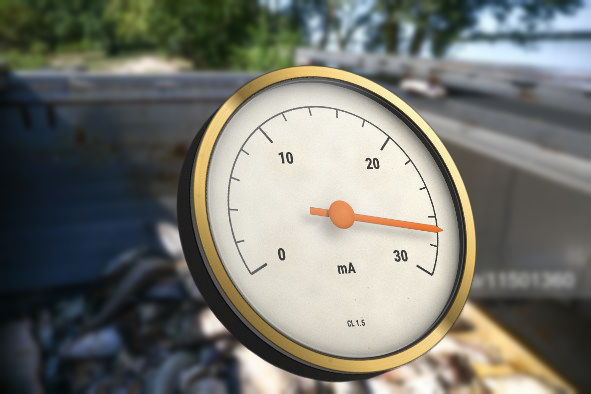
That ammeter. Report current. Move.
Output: 27 mA
